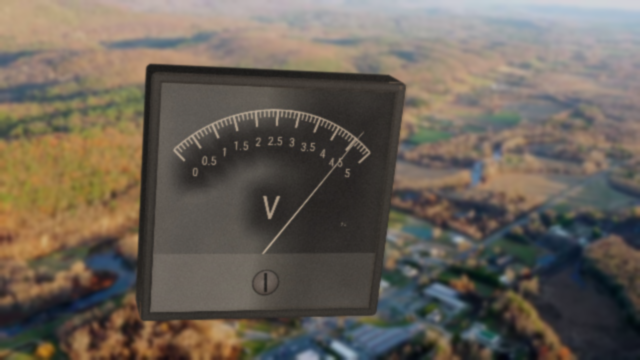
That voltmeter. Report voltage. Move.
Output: 4.5 V
